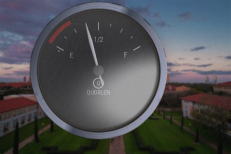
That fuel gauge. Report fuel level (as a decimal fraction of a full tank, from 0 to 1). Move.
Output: 0.375
